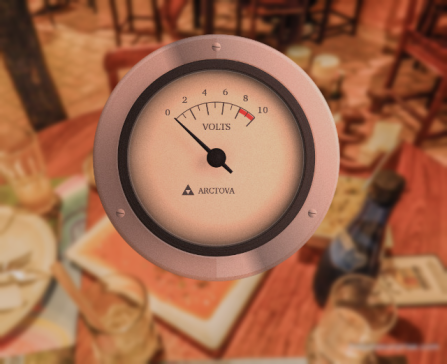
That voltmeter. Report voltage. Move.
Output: 0 V
